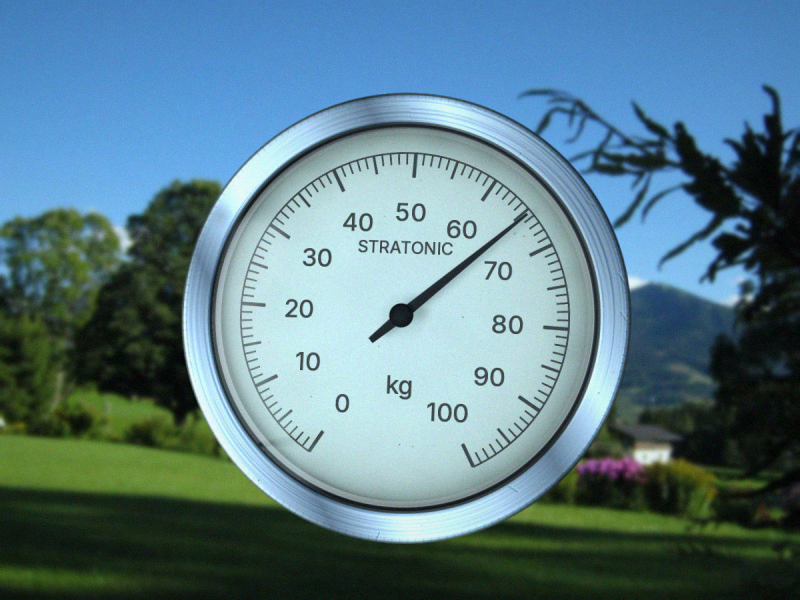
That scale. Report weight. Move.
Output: 65.5 kg
